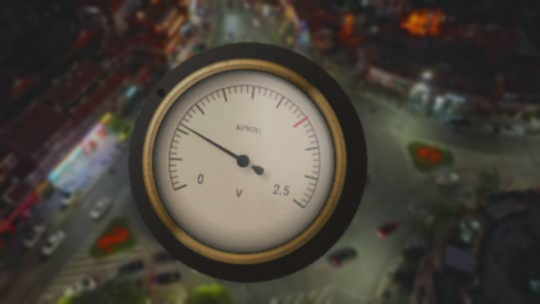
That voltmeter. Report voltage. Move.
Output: 0.55 V
